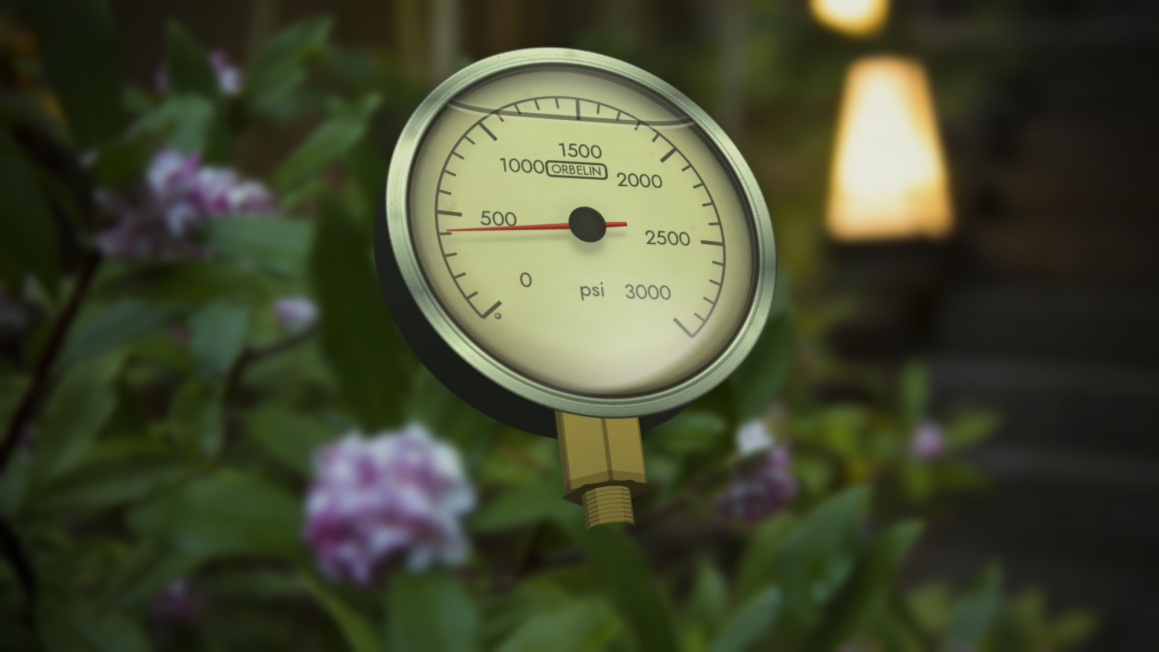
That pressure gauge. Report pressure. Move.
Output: 400 psi
